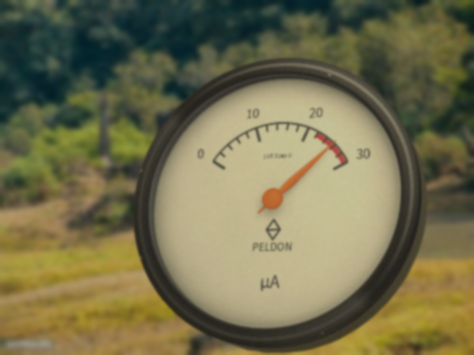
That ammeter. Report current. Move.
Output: 26 µA
